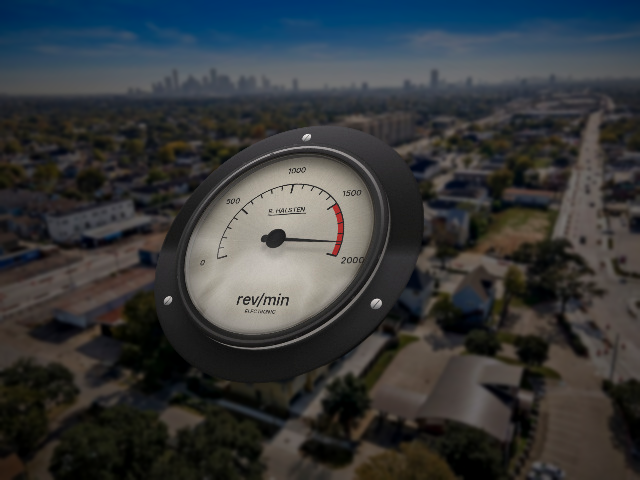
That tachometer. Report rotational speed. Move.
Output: 1900 rpm
